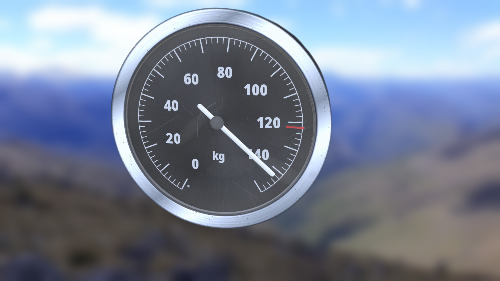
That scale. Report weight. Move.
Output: 142 kg
